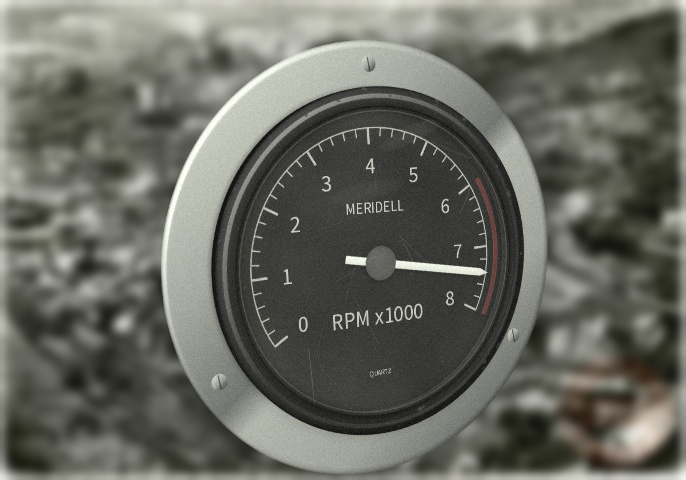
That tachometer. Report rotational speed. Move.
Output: 7400 rpm
